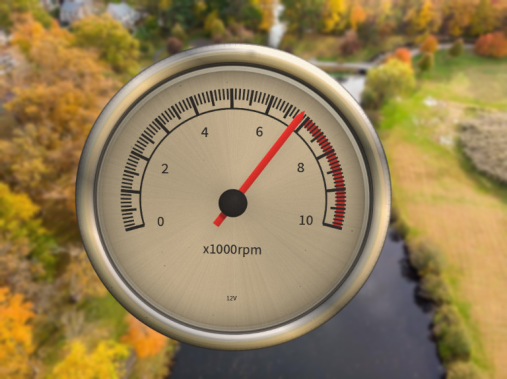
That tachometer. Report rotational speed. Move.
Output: 6800 rpm
